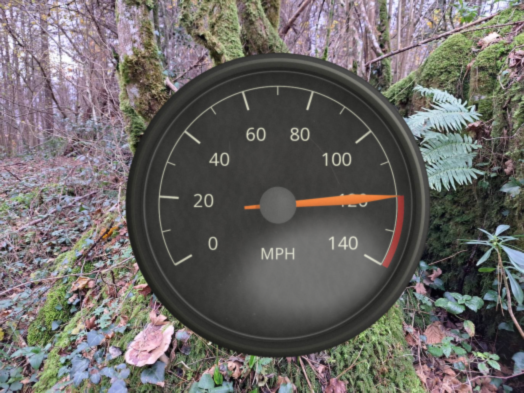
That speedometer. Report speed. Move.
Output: 120 mph
